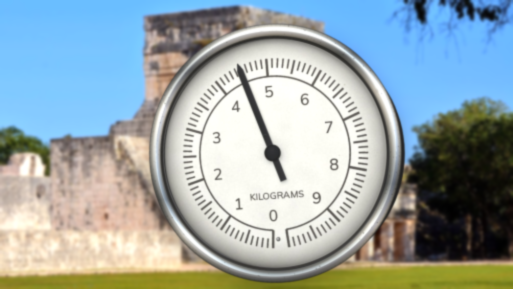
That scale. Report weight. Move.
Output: 4.5 kg
